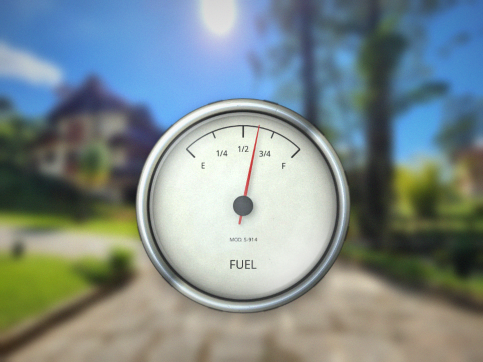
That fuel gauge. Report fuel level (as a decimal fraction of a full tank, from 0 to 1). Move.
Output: 0.625
